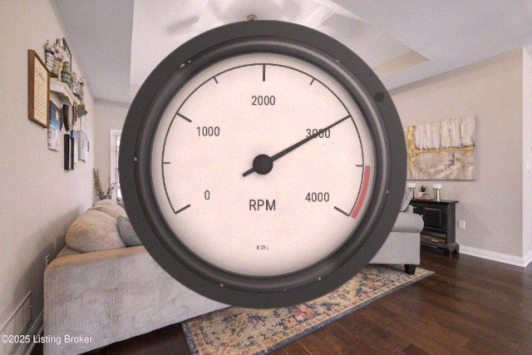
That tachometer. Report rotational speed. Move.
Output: 3000 rpm
